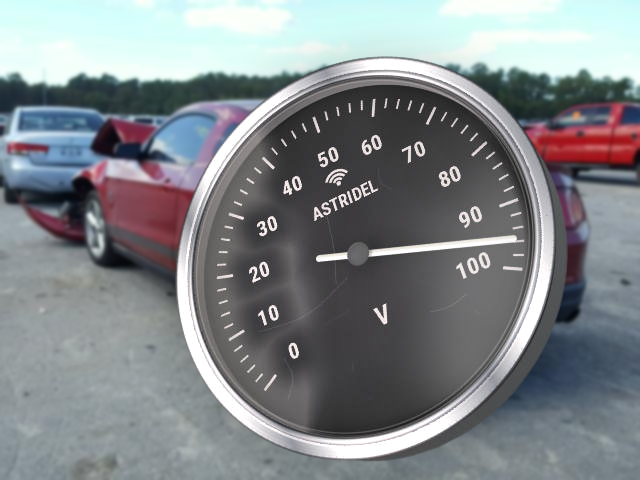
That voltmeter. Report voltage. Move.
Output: 96 V
